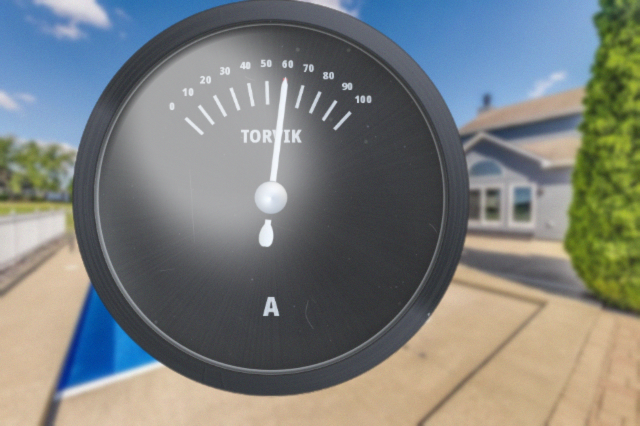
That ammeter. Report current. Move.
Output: 60 A
